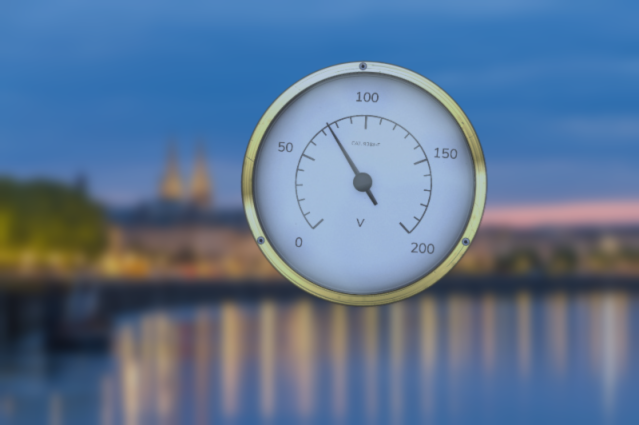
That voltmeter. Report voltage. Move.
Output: 75 V
